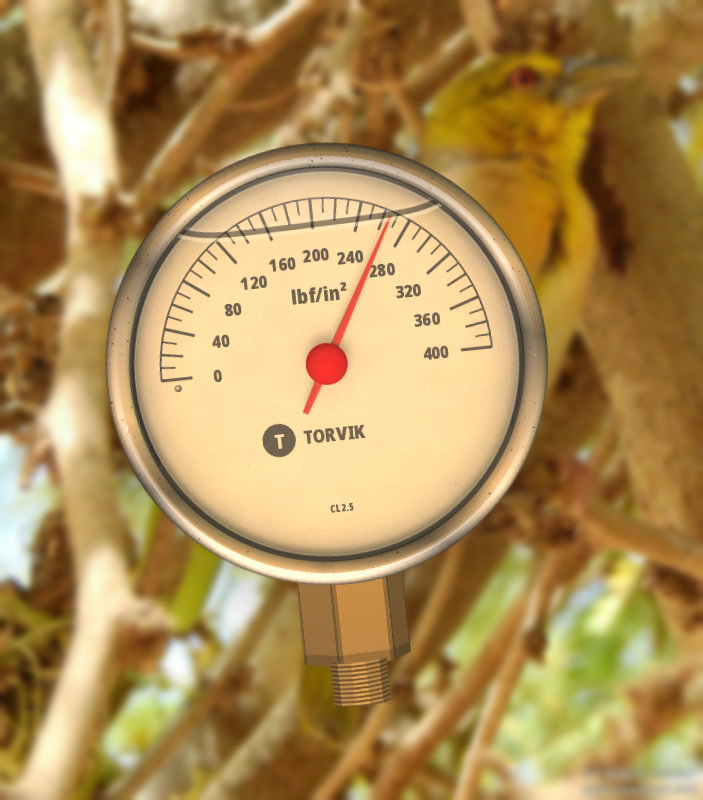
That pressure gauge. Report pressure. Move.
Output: 265 psi
